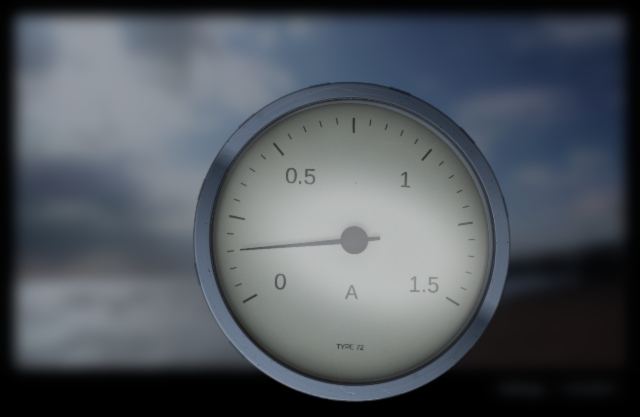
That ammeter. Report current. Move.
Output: 0.15 A
